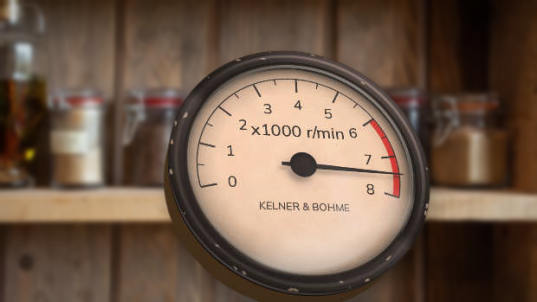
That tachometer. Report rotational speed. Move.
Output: 7500 rpm
